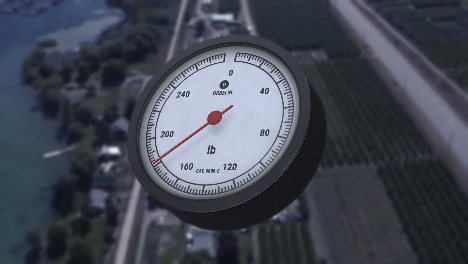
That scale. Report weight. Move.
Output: 180 lb
